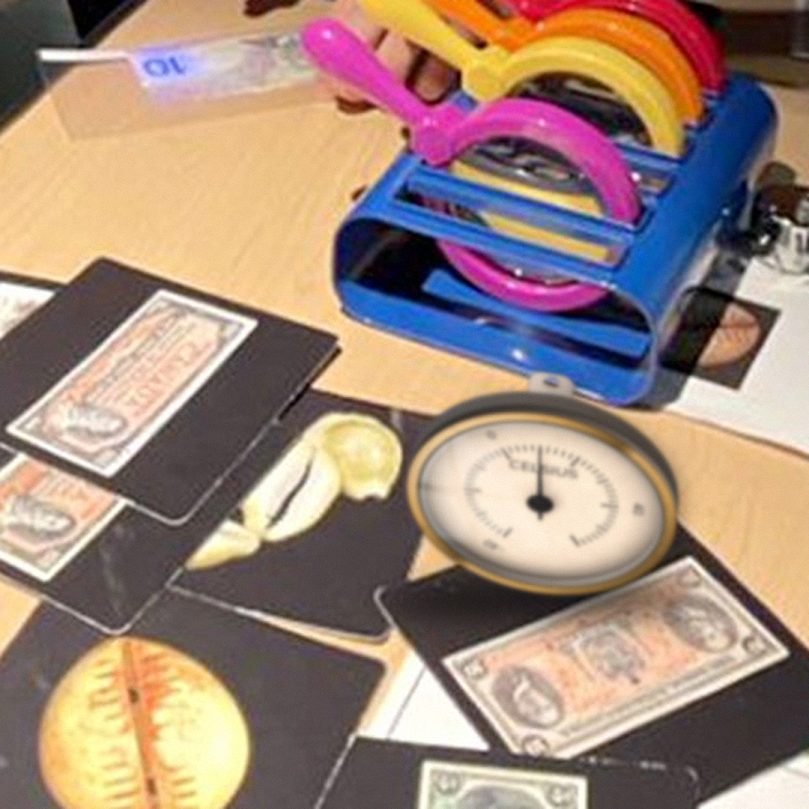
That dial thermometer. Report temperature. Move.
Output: 10 °C
